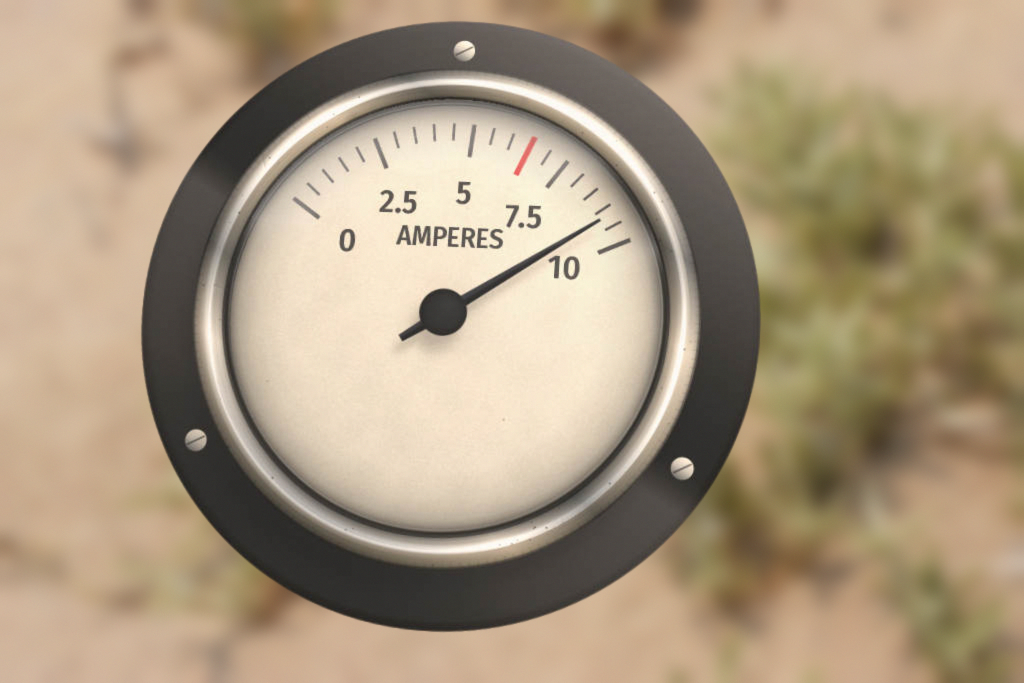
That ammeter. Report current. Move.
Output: 9.25 A
